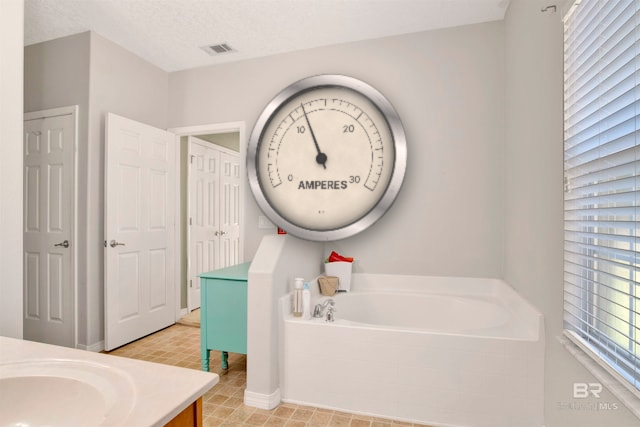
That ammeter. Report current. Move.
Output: 12 A
